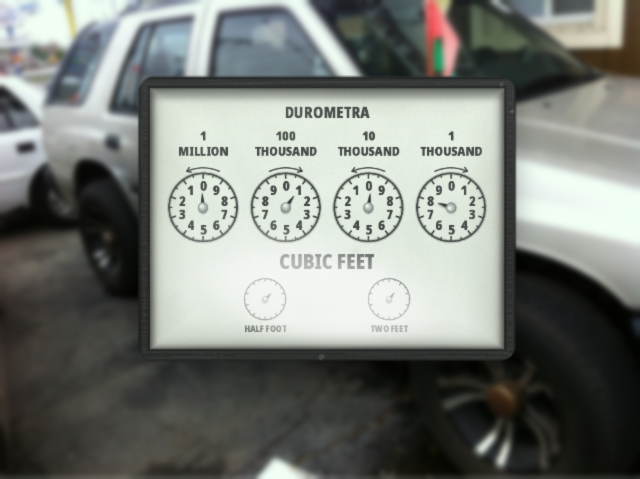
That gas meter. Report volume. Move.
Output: 9800 ft³
